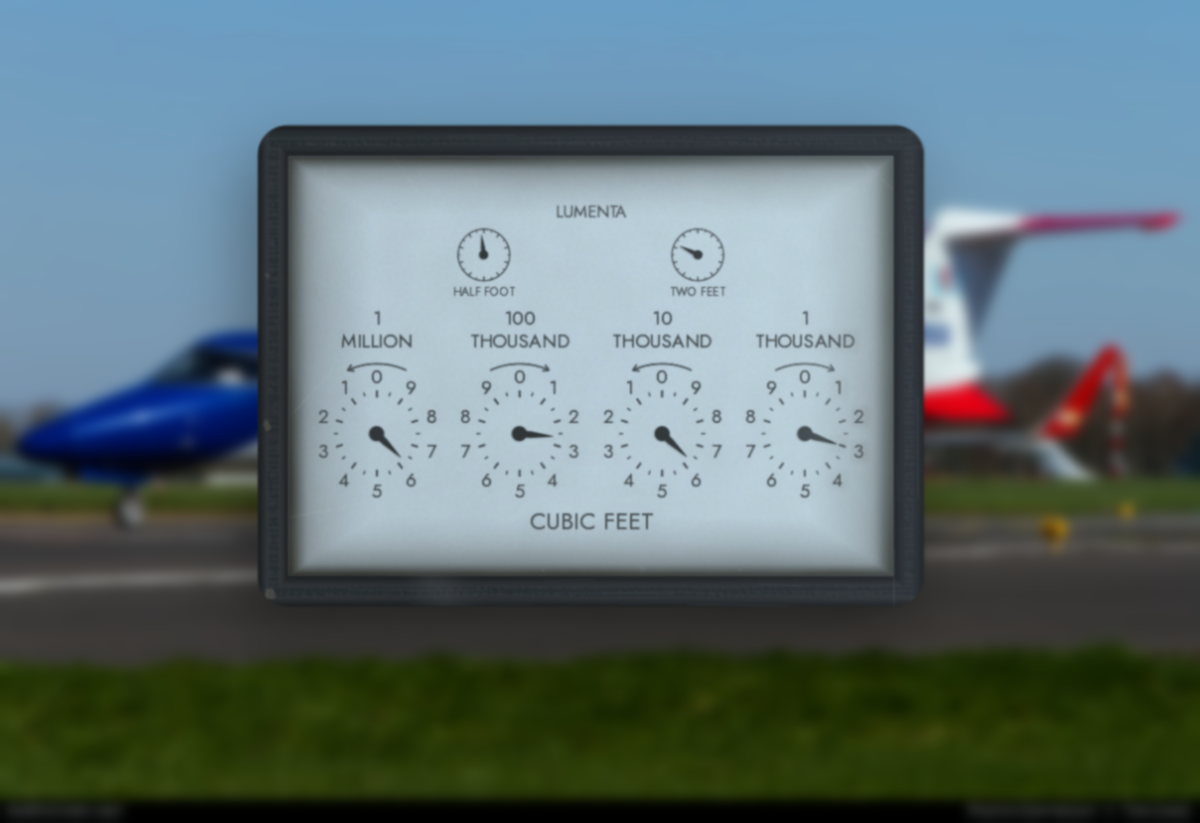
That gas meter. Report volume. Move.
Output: 626300 ft³
